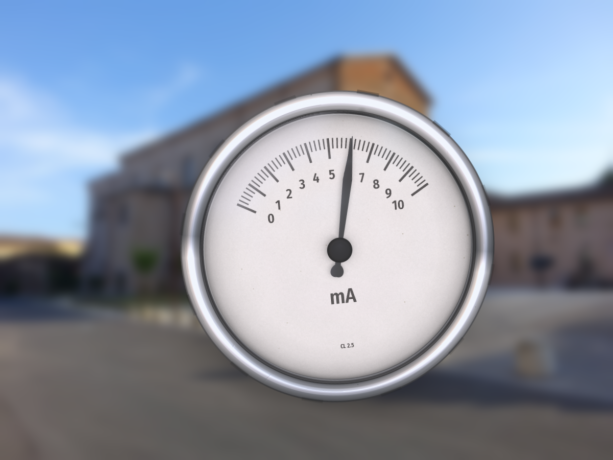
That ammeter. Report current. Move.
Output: 6 mA
